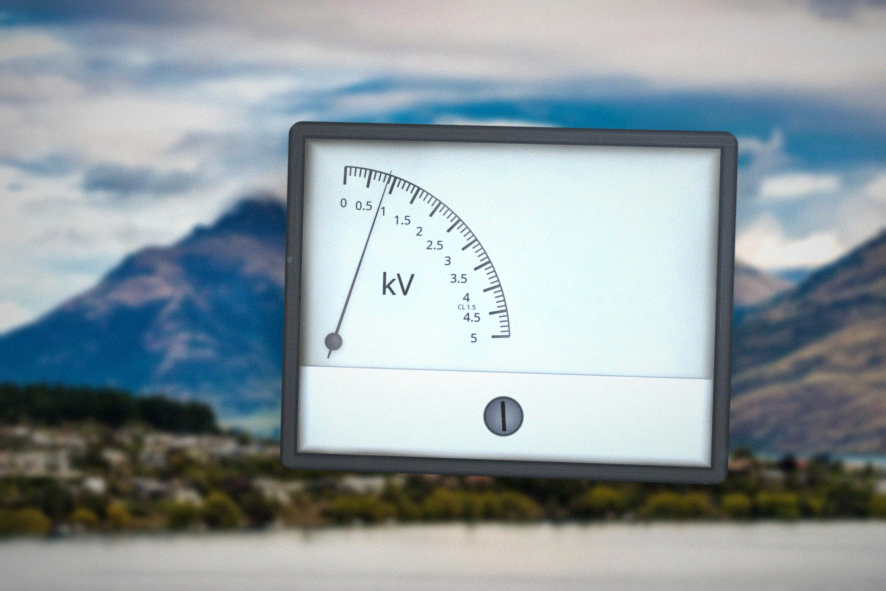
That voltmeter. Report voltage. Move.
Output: 0.9 kV
